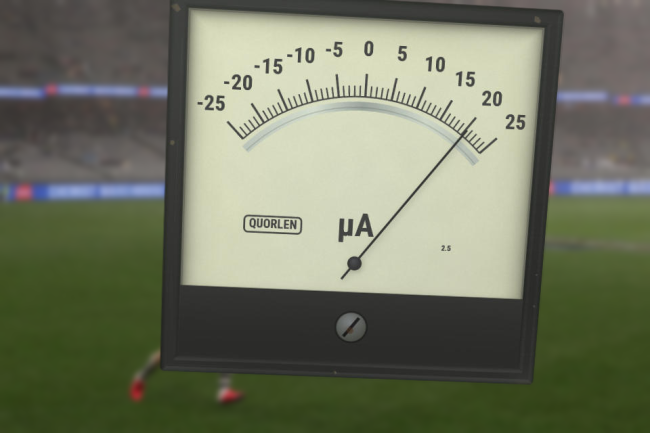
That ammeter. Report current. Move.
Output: 20 µA
